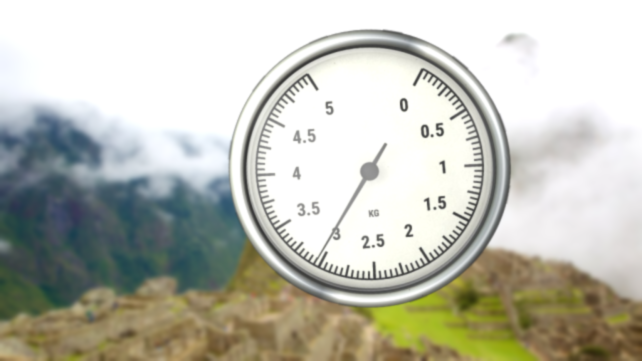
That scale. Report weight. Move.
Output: 3.05 kg
